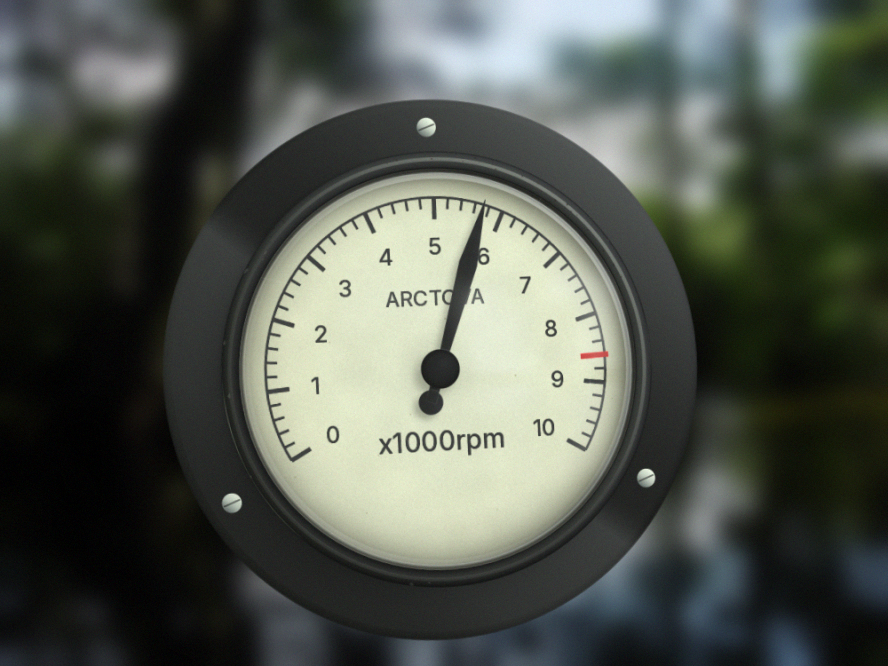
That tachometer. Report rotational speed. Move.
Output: 5700 rpm
